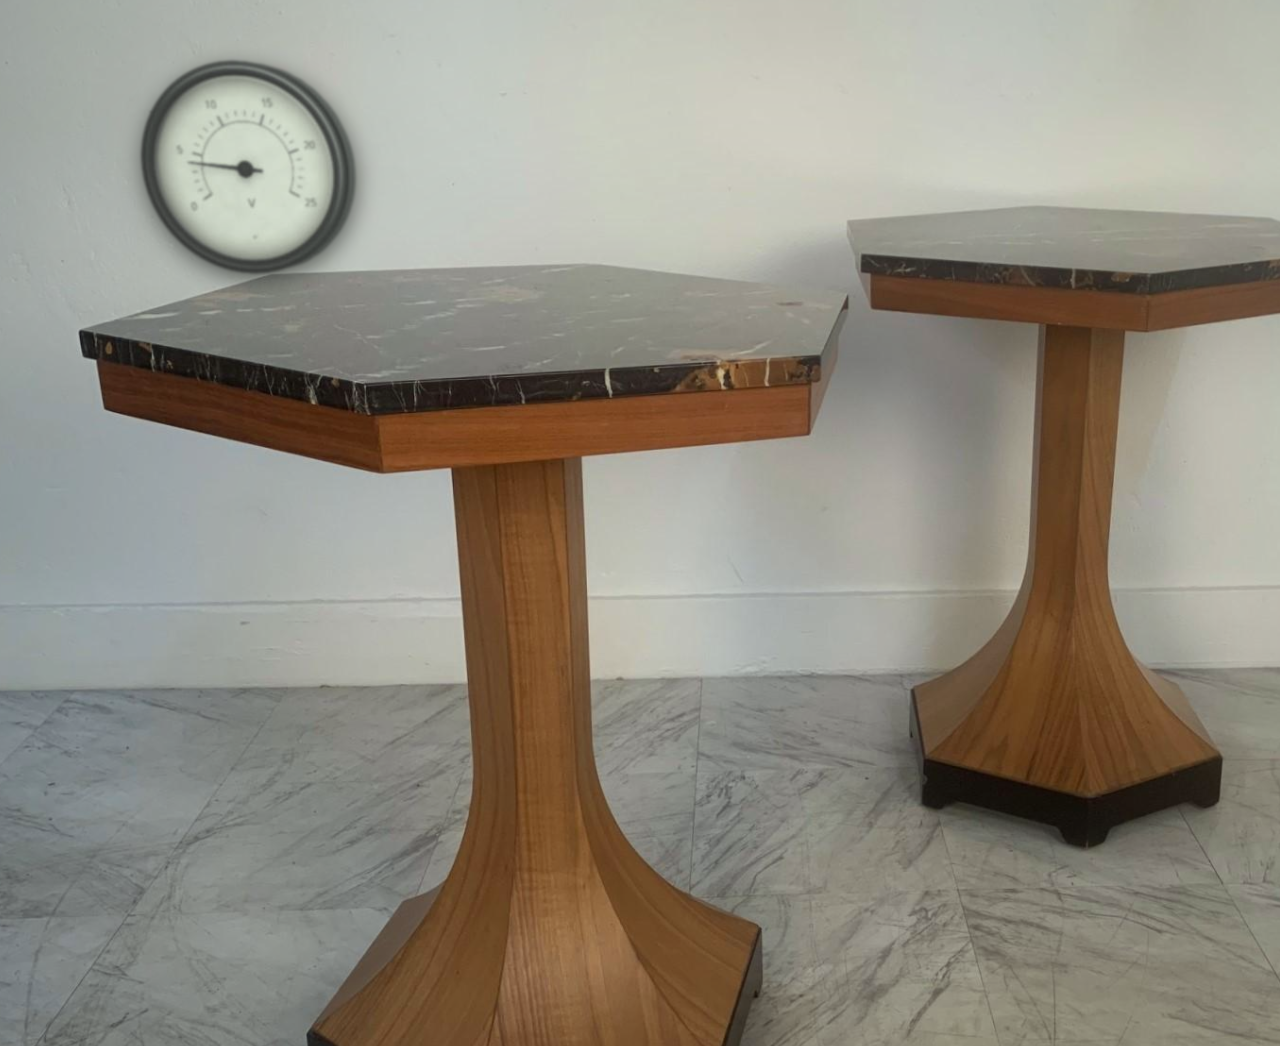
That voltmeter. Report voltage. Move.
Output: 4 V
